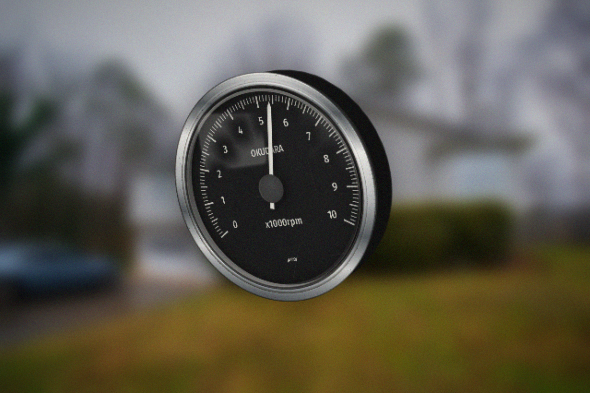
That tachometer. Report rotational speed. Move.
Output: 5500 rpm
